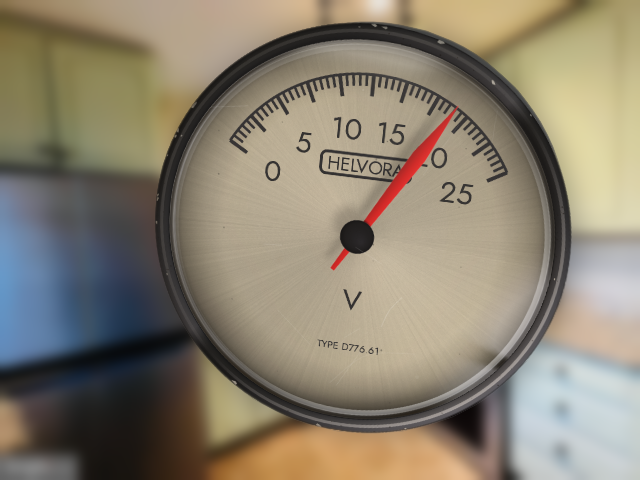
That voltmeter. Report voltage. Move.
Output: 19 V
